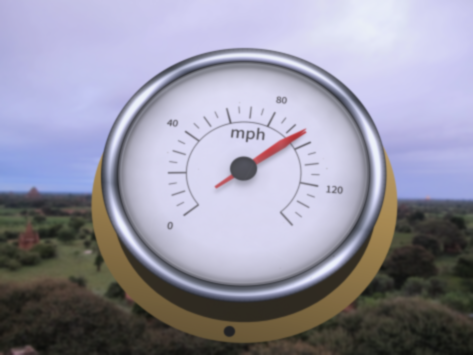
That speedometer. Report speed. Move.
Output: 95 mph
